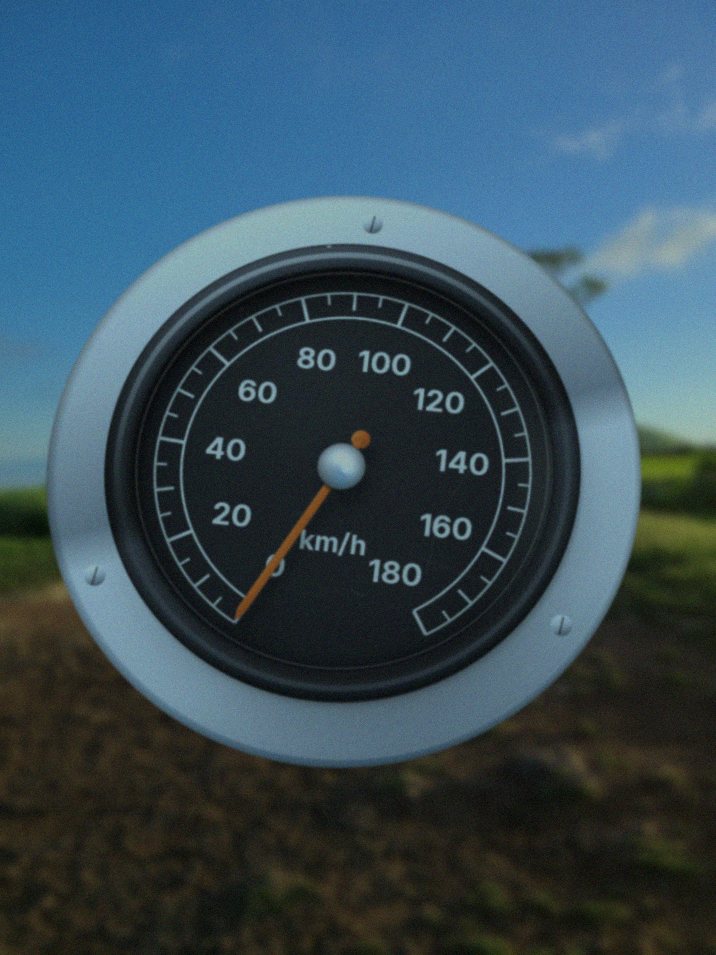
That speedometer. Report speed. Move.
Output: 0 km/h
